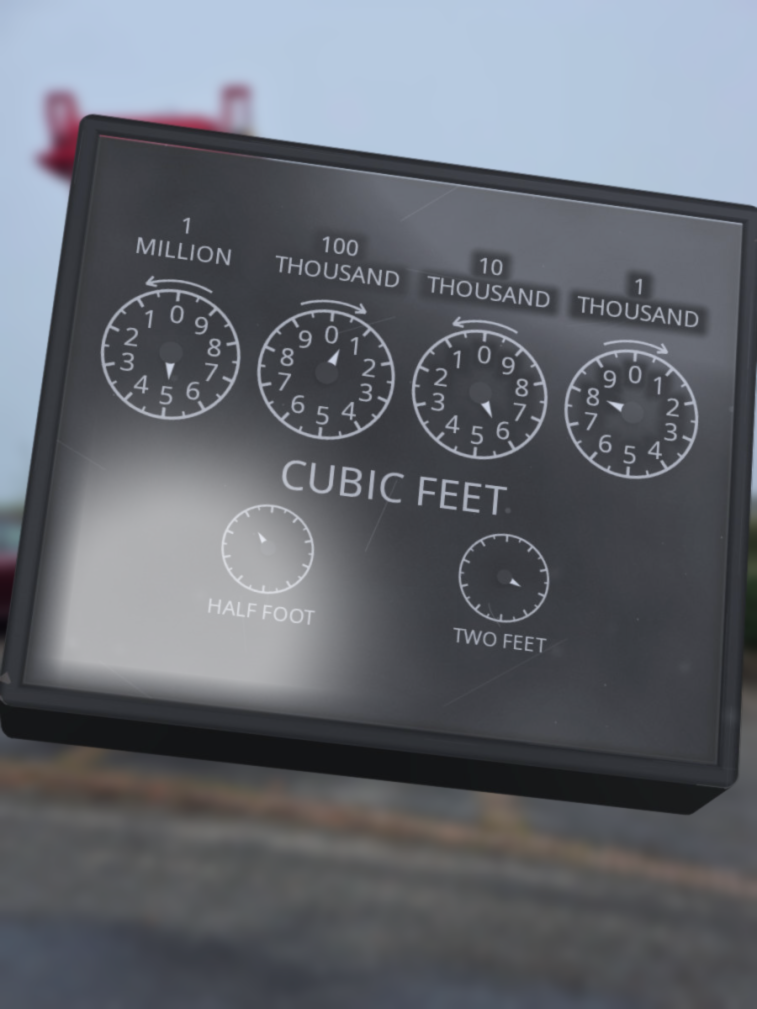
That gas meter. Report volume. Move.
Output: 505800 ft³
